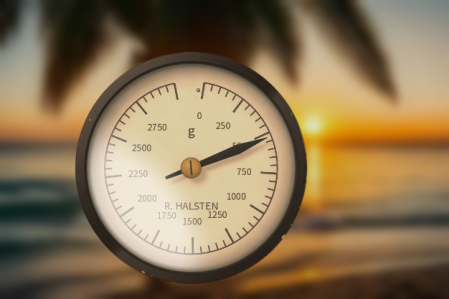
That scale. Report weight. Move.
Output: 525 g
